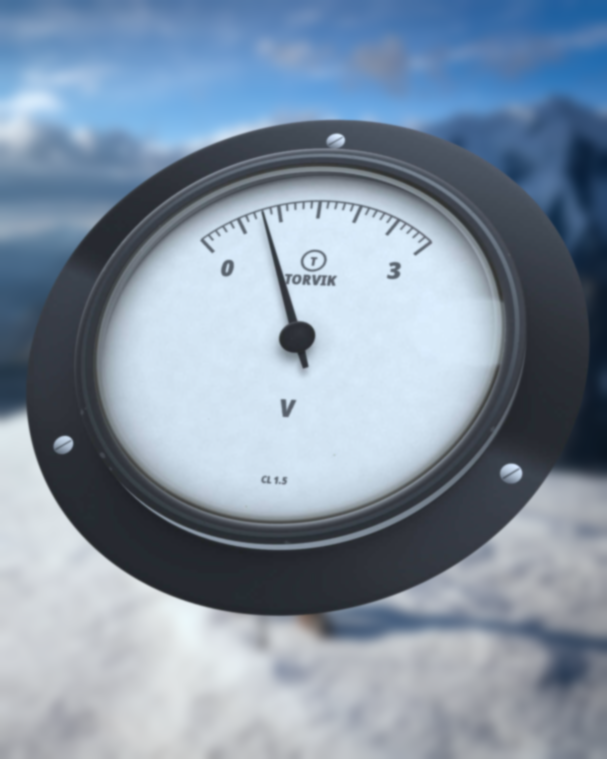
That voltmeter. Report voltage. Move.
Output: 0.8 V
